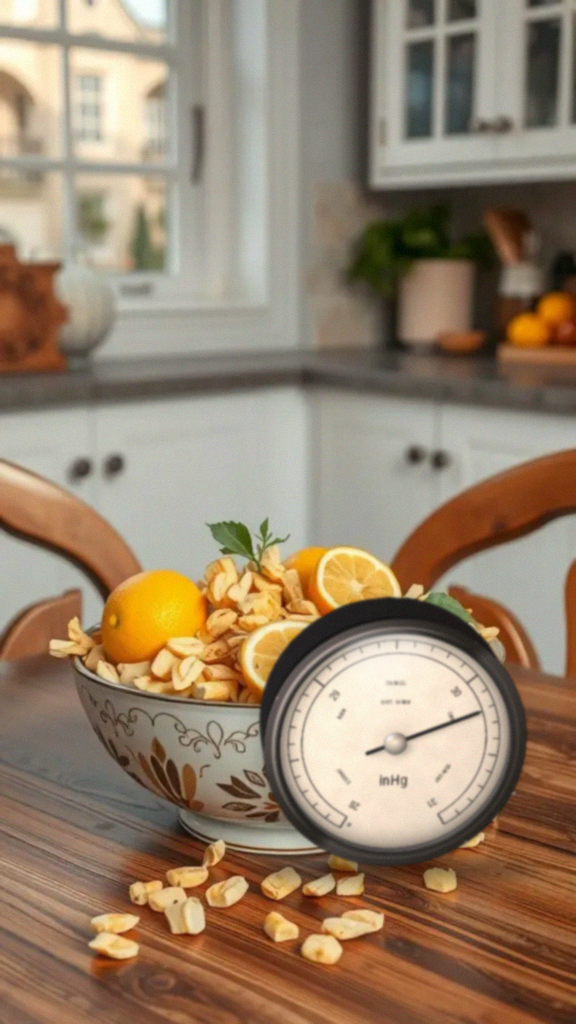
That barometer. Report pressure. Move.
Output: 30.2 inHg
